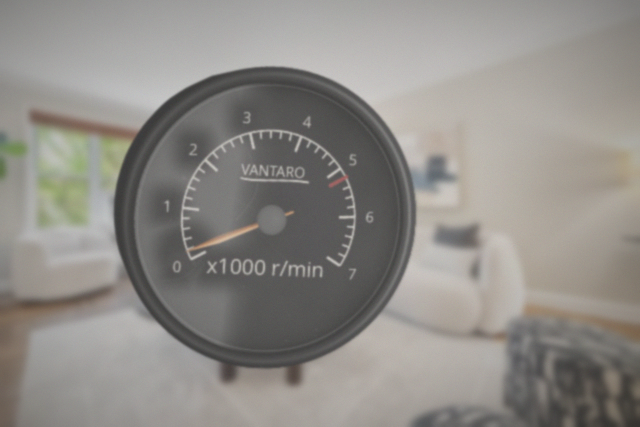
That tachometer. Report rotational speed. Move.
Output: 200 rpm
